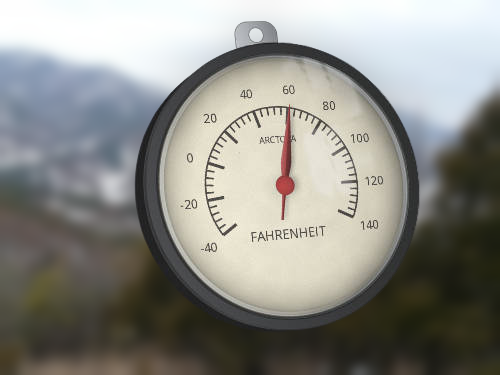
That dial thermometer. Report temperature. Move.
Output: 60 °F
